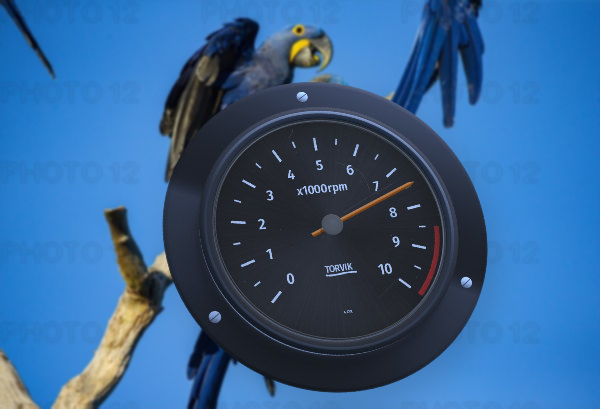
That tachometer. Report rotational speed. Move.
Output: 7500 rpm
